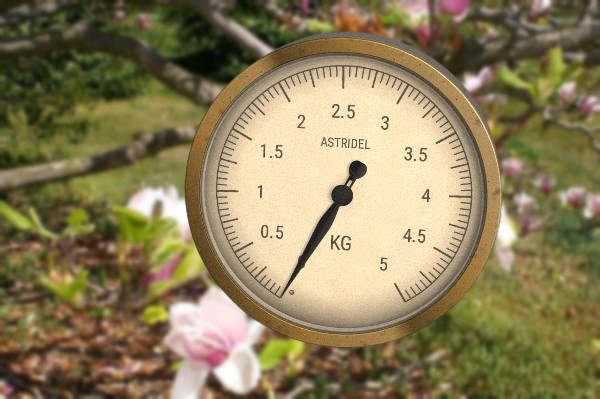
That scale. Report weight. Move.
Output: 0 kg
